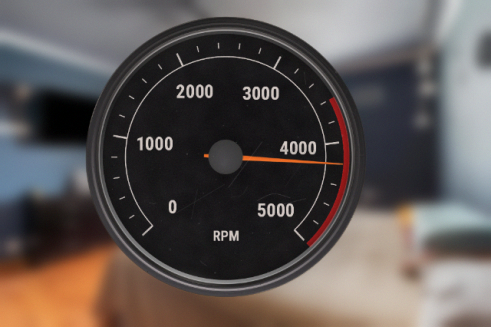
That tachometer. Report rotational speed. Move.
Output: 4200 rpm
